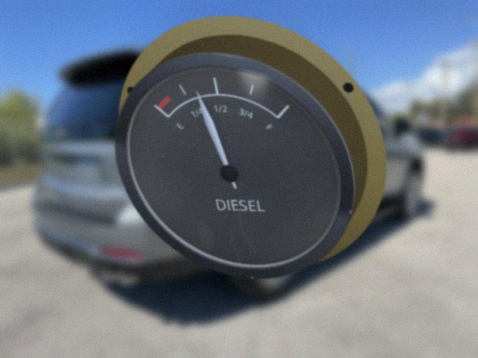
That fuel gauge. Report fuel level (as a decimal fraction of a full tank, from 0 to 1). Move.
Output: 0.375
